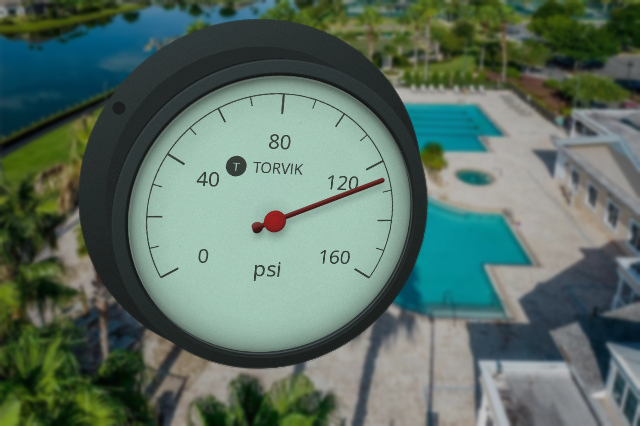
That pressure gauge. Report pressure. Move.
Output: 125 psi
